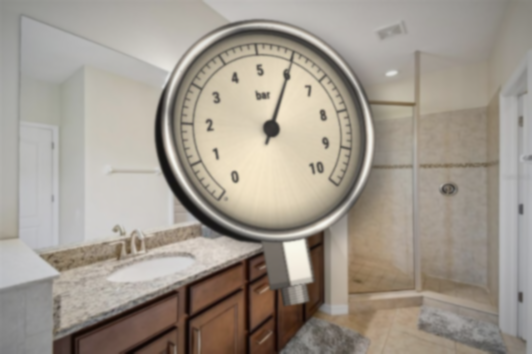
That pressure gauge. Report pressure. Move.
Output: 6 bar
